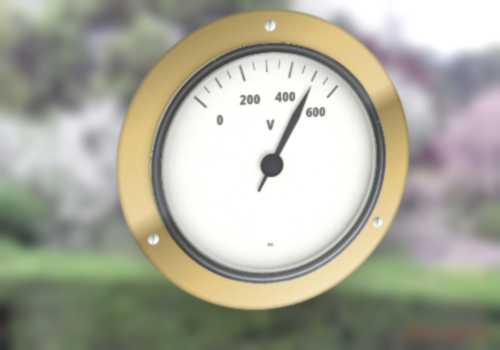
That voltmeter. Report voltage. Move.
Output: 500 V
